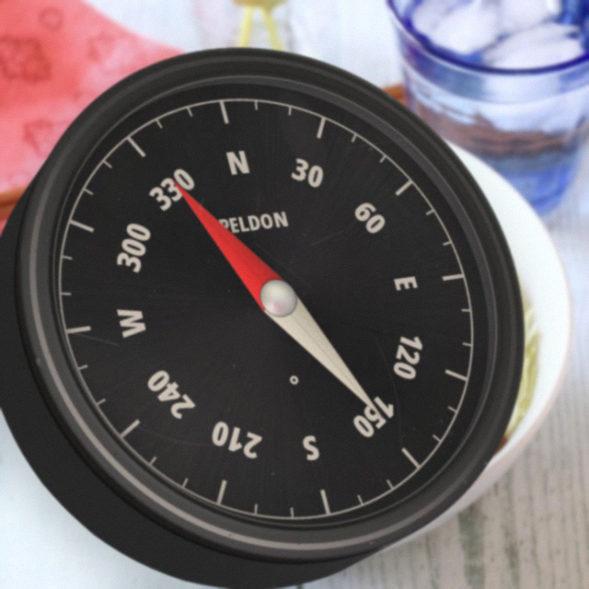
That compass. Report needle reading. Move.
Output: 330 °
